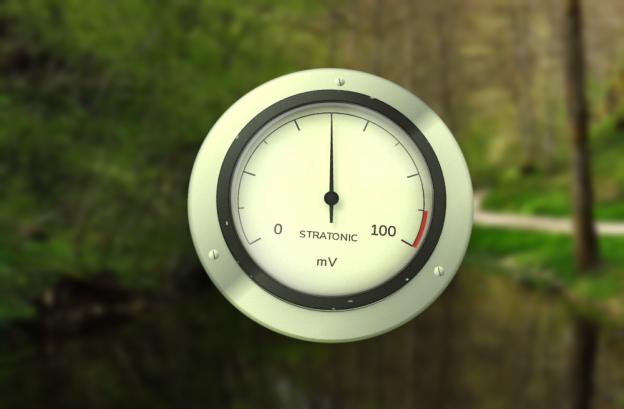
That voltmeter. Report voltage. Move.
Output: 50 mV
